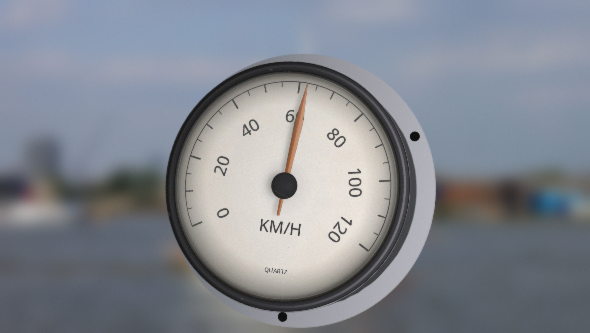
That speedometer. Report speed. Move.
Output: 62.5 km/h
